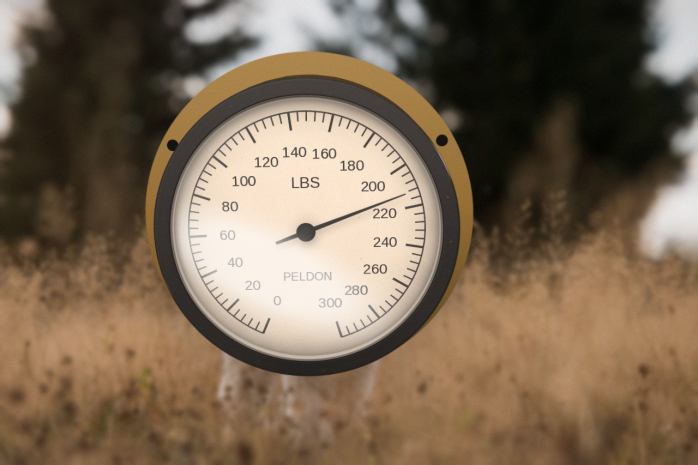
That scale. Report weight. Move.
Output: 212 lb
